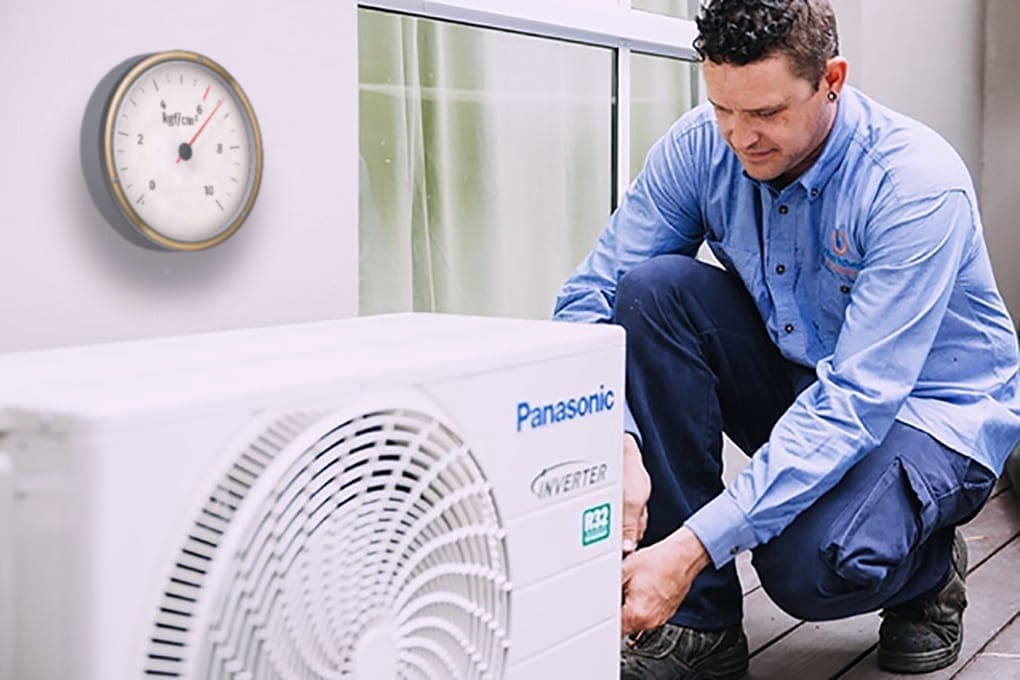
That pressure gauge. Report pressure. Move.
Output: 6.5 kg/cm²
